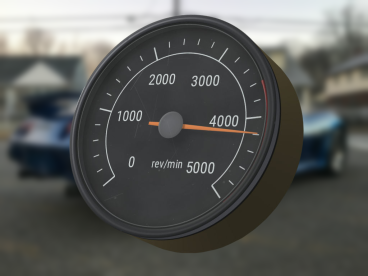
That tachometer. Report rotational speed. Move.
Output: 4200 rpm
